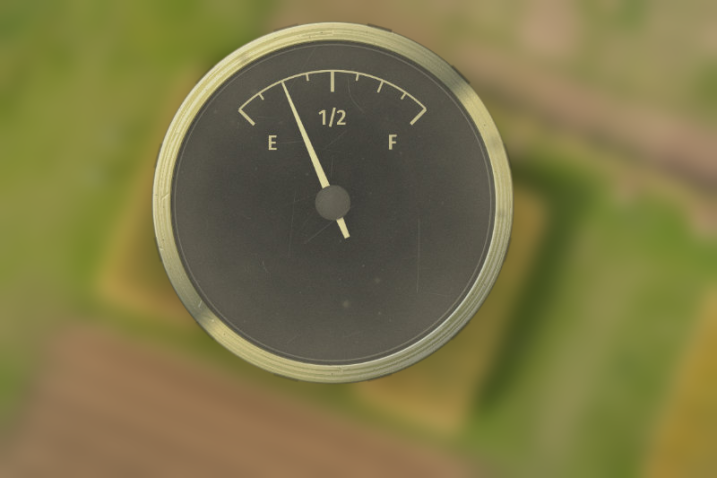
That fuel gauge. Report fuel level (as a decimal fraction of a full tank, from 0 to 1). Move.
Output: 0.25
